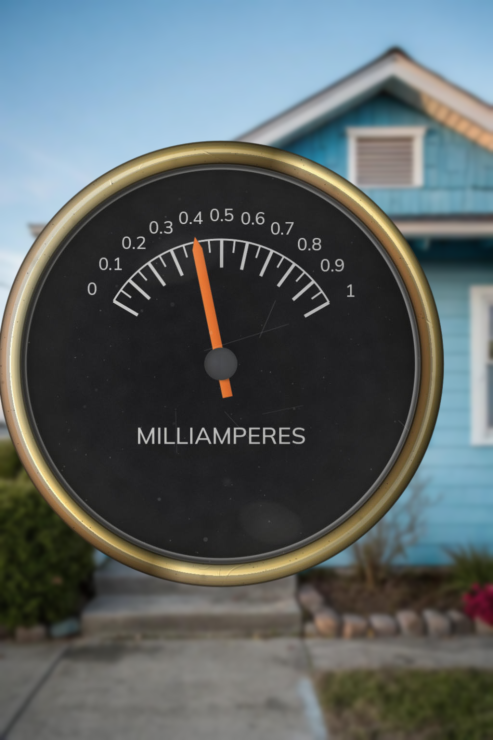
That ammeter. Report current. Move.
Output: 0.4 mA
